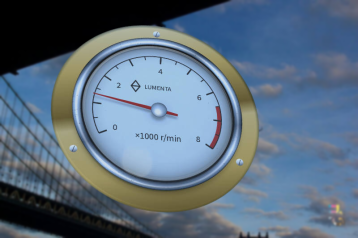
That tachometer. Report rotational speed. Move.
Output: 1250 rpm
